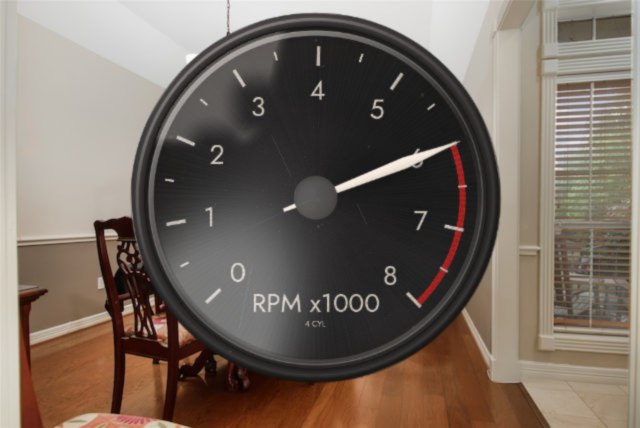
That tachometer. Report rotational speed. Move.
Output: 6000 rpm
